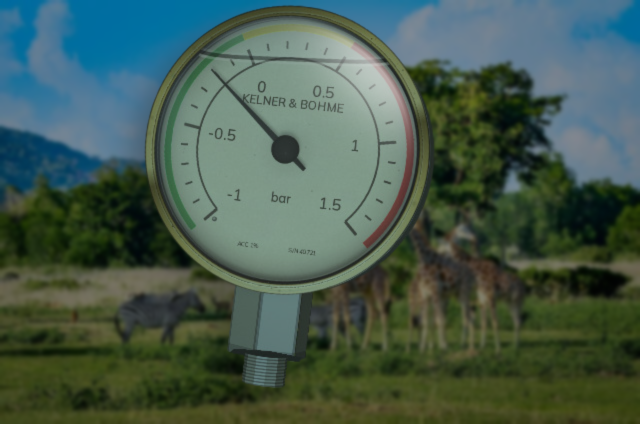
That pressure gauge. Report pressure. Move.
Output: -0.2 bar
